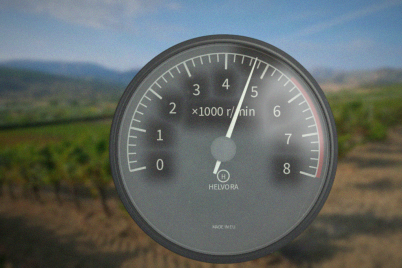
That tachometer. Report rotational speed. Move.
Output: 4700 rpm
